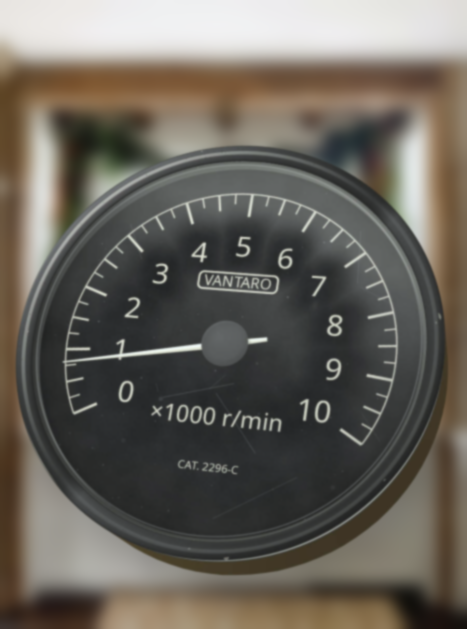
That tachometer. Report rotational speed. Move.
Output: 750 rpm
